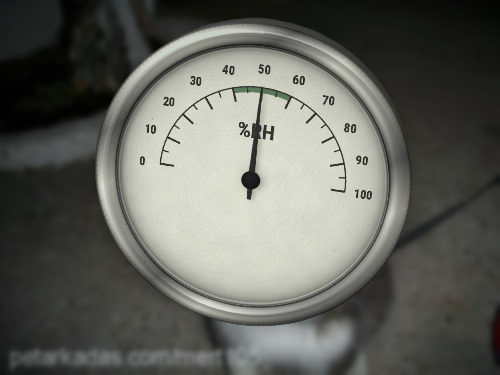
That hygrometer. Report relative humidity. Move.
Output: 50 %
